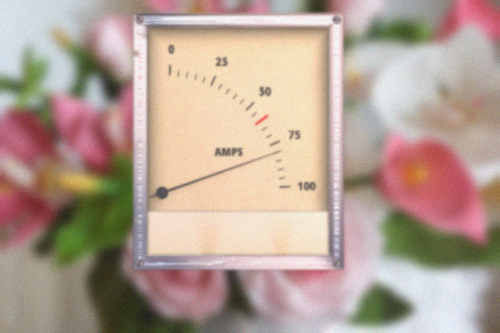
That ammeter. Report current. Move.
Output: 80 A
